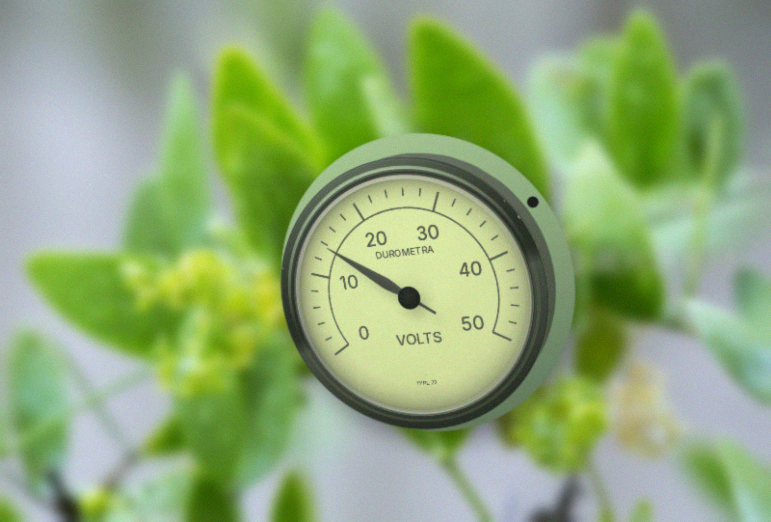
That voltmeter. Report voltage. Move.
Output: 14 V
